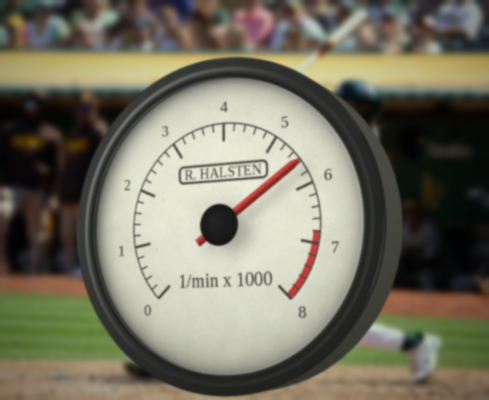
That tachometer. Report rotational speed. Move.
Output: 5600 rpm
